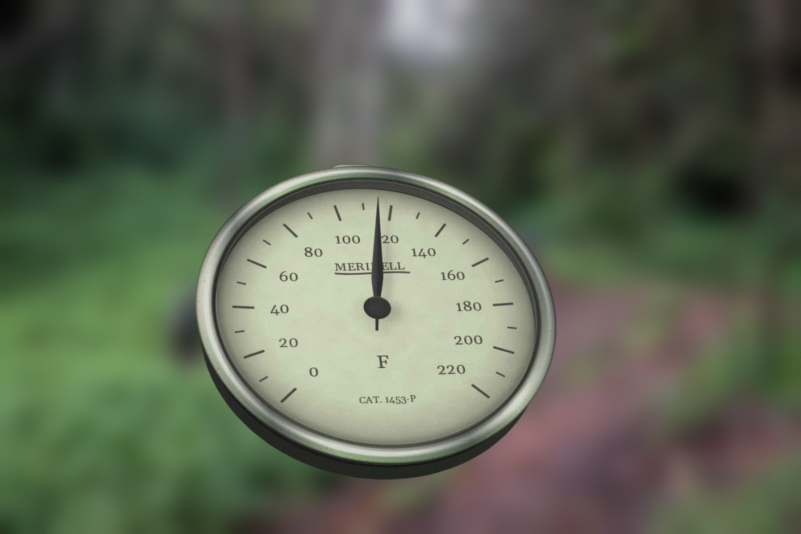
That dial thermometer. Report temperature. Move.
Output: 115 °F
